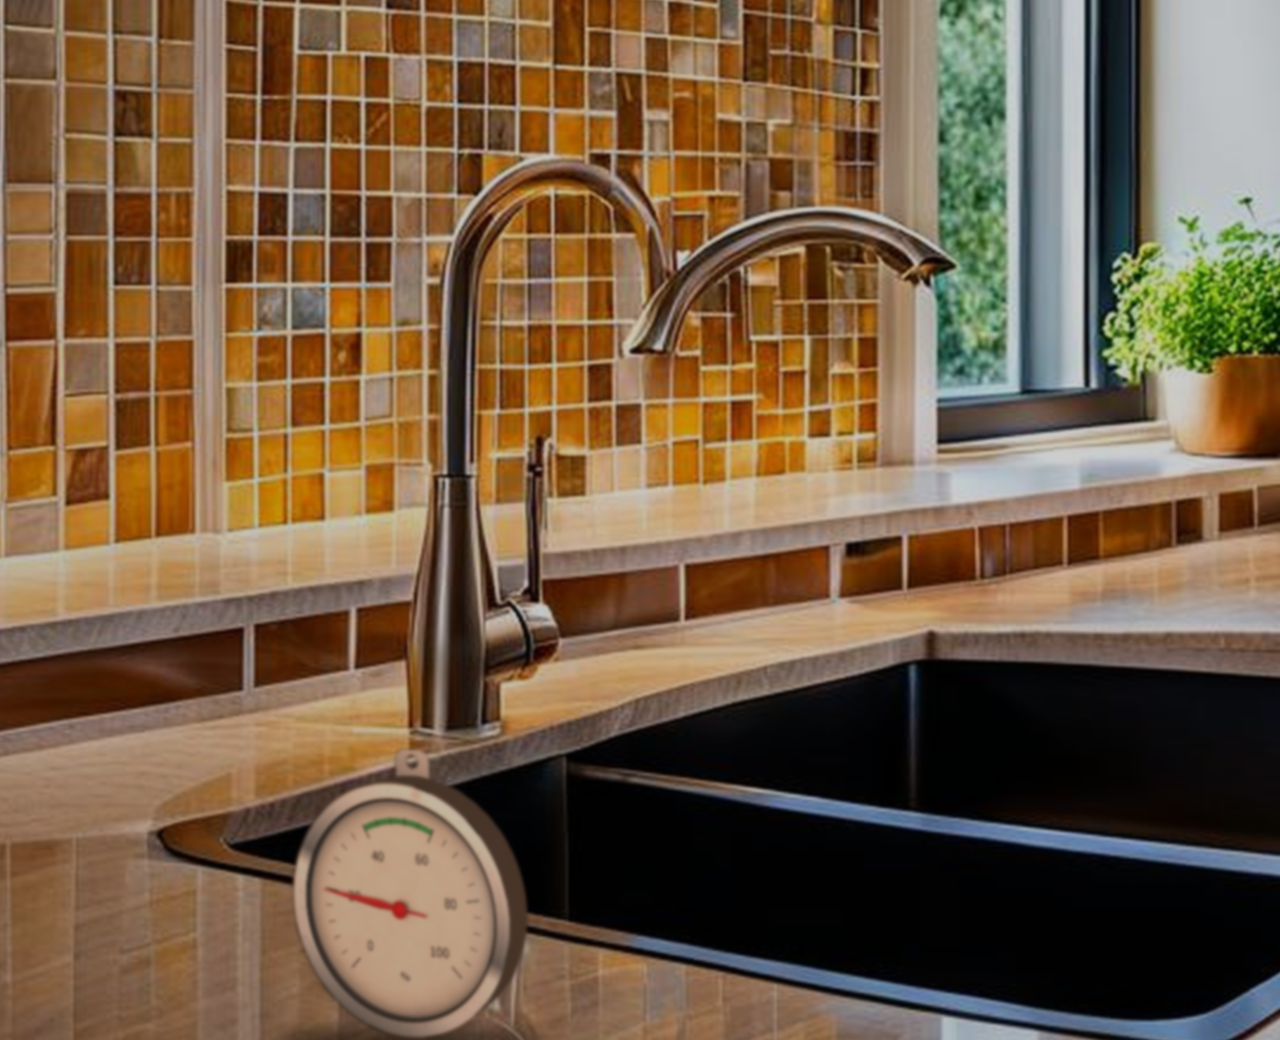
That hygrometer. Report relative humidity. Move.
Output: 20 %
